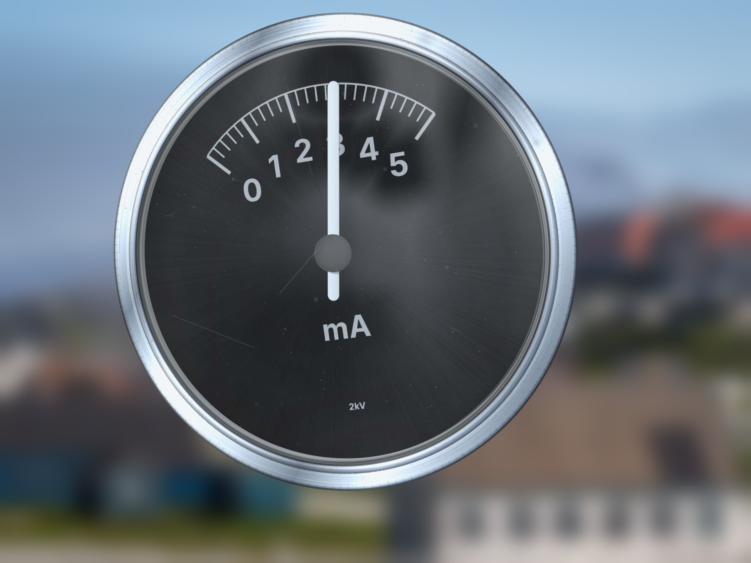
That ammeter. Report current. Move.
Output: 3 mA
